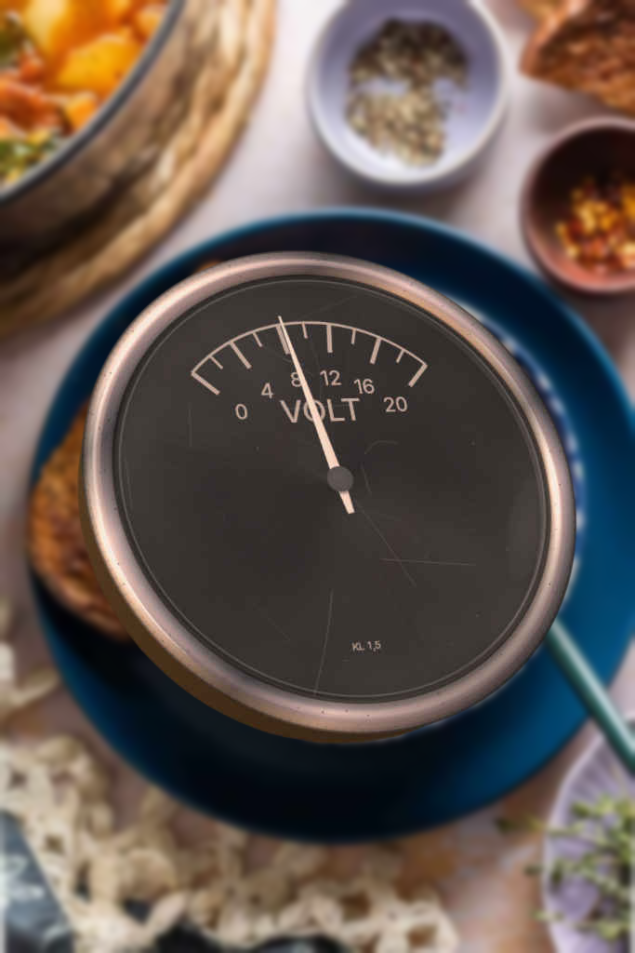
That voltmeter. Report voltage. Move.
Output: 8 V
